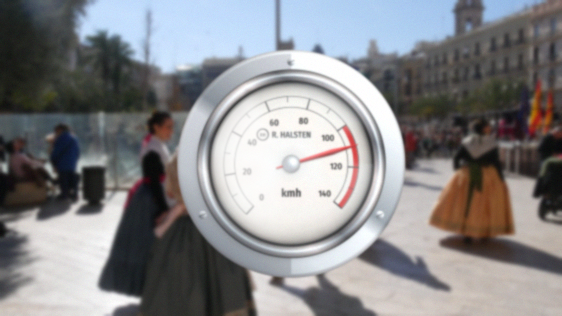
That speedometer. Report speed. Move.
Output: 110 km/h
